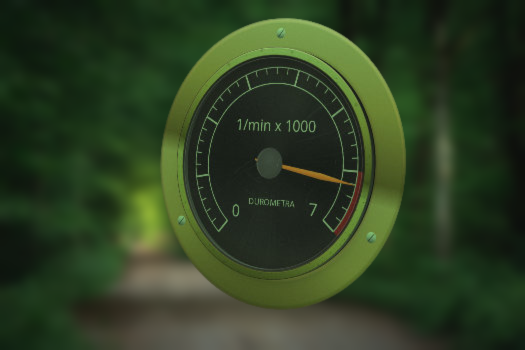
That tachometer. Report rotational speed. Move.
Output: 6200 rpm
